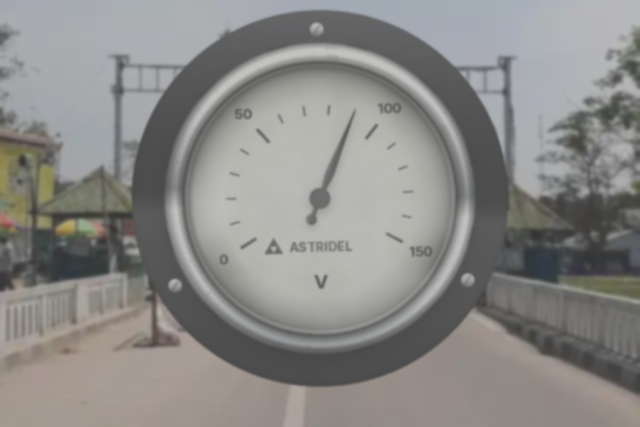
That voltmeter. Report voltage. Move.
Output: 90 V
